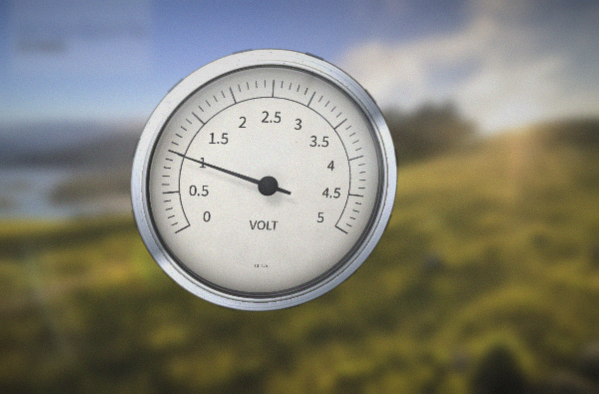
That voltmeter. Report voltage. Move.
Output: 1 V
